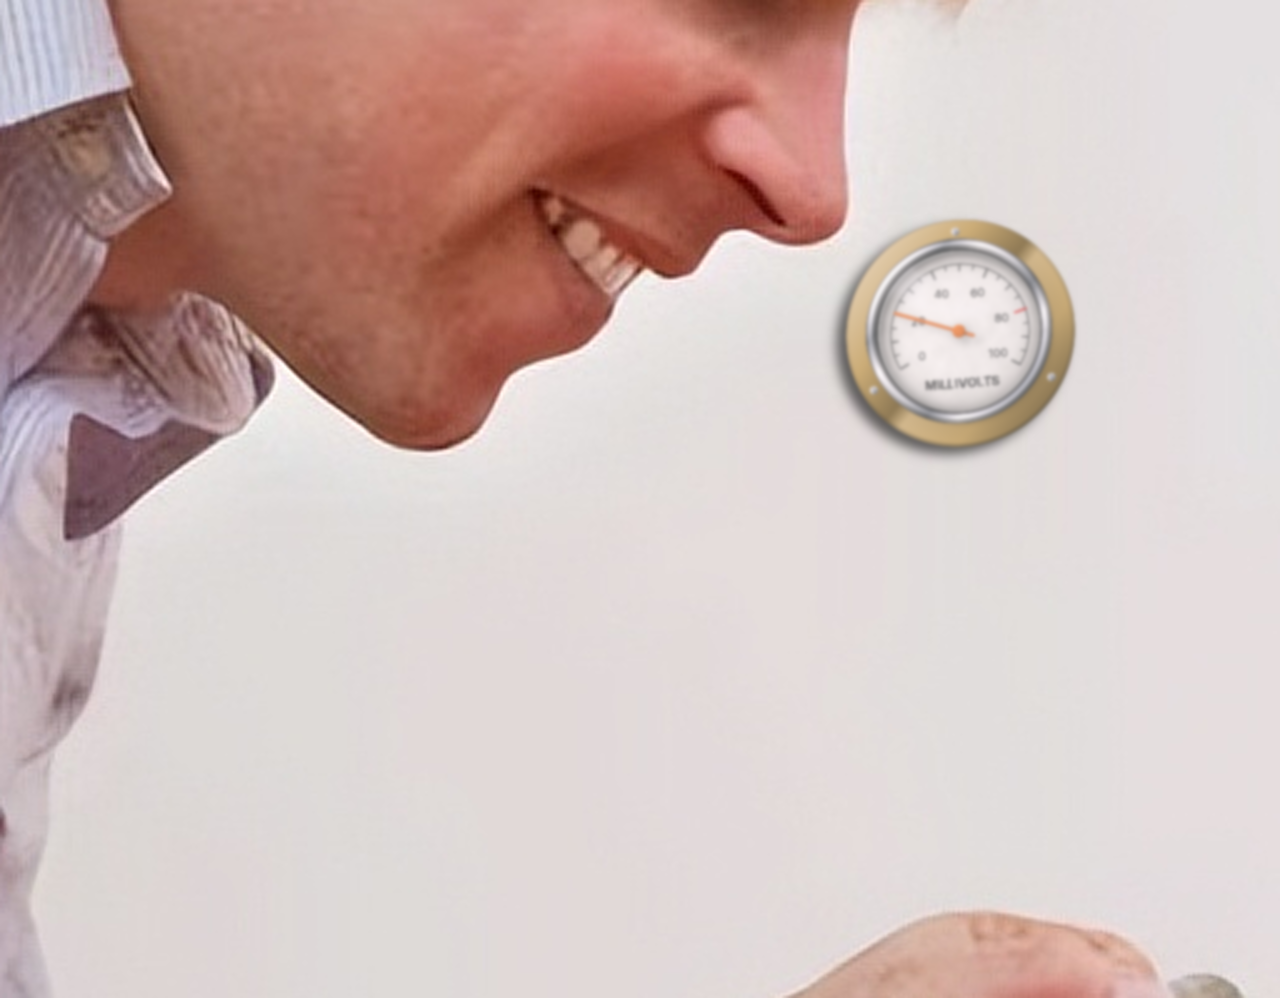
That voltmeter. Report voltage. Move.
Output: 20 mV
